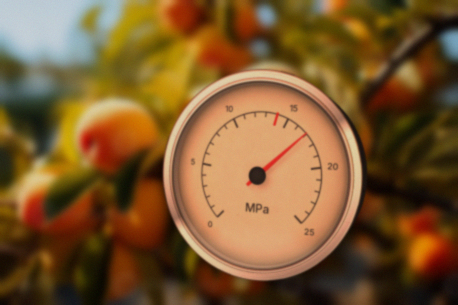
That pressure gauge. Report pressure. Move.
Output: 17 MPa
